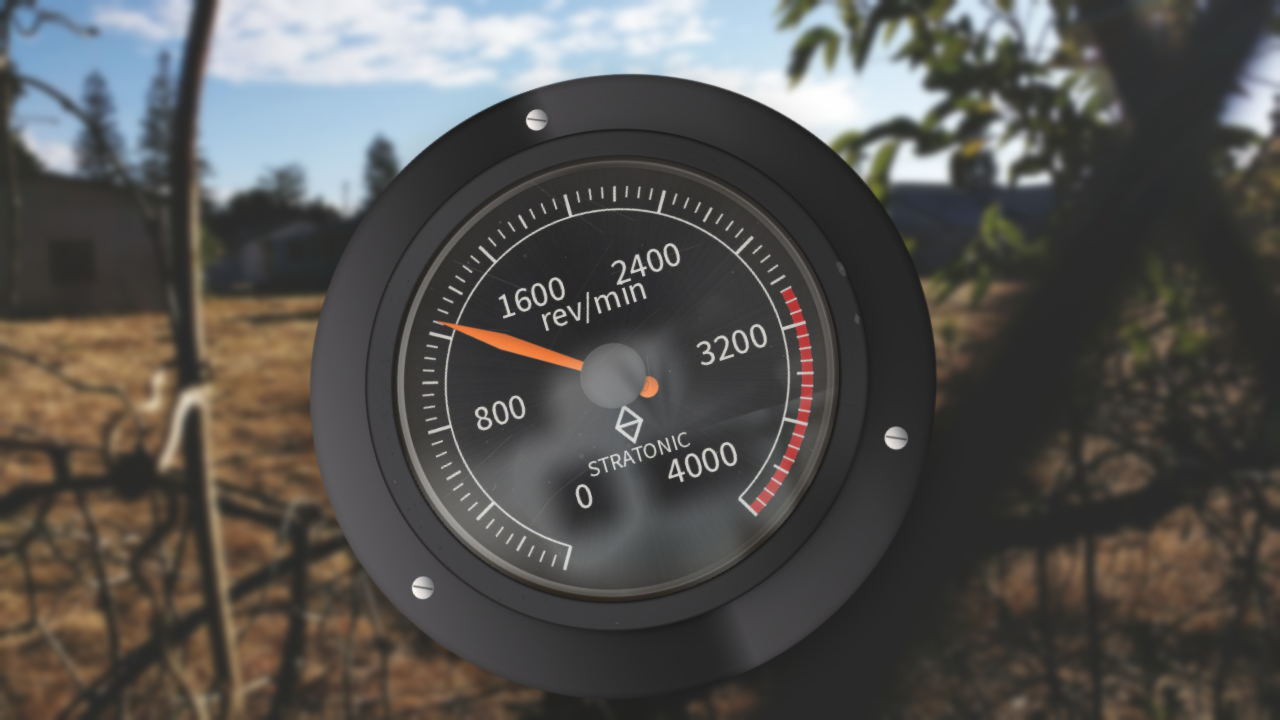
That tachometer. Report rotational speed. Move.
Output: 1250 rpm
